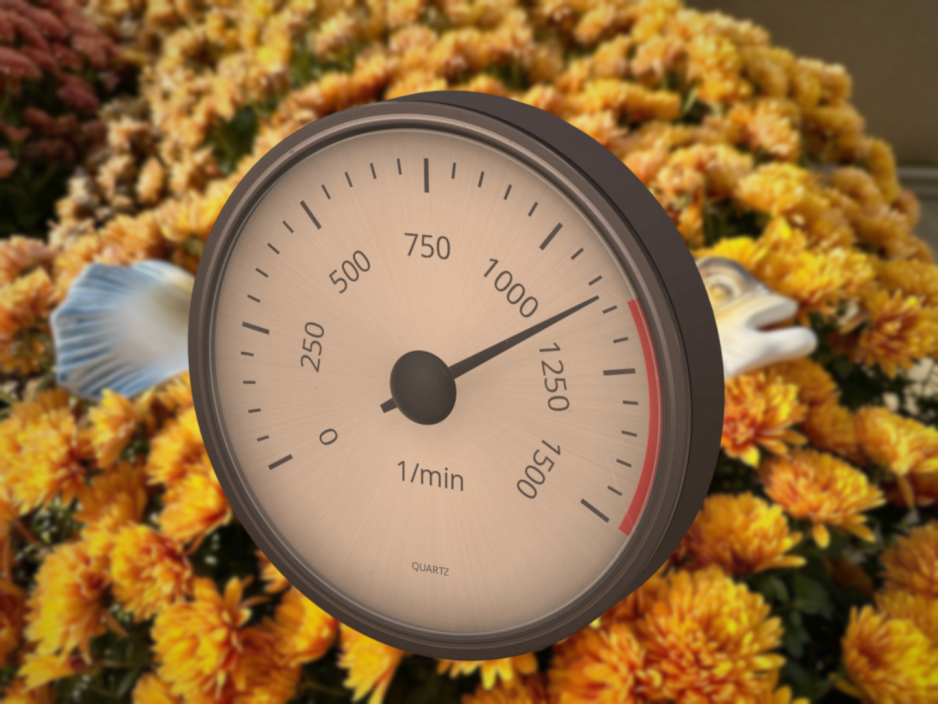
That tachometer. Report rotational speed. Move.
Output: 1125 rpm
